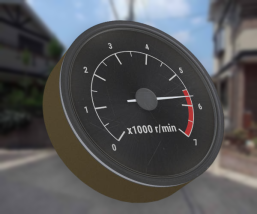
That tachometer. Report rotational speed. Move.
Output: 5750 rpm
